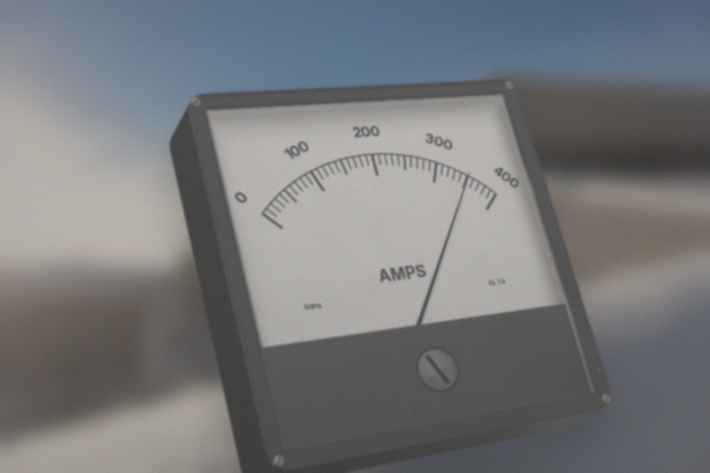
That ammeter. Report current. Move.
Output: 350 A
